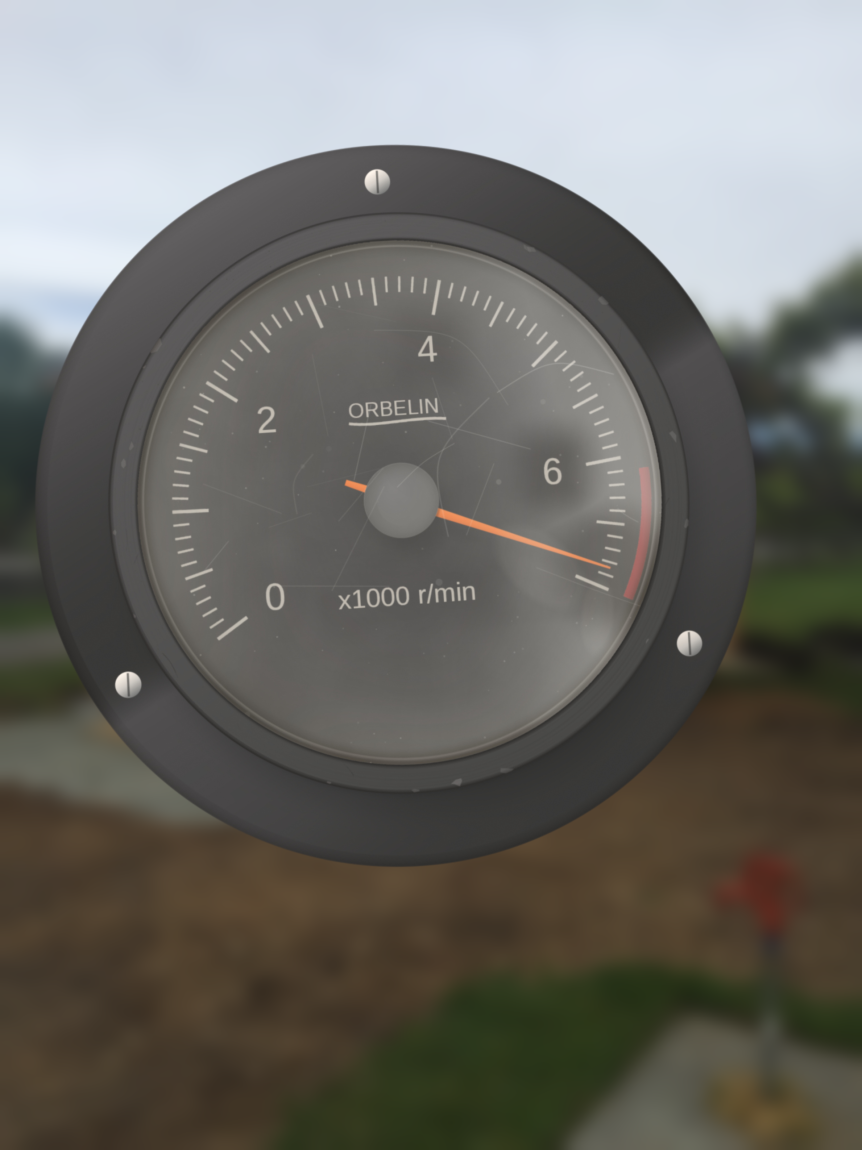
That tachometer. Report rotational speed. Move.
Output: 6850 rpm
